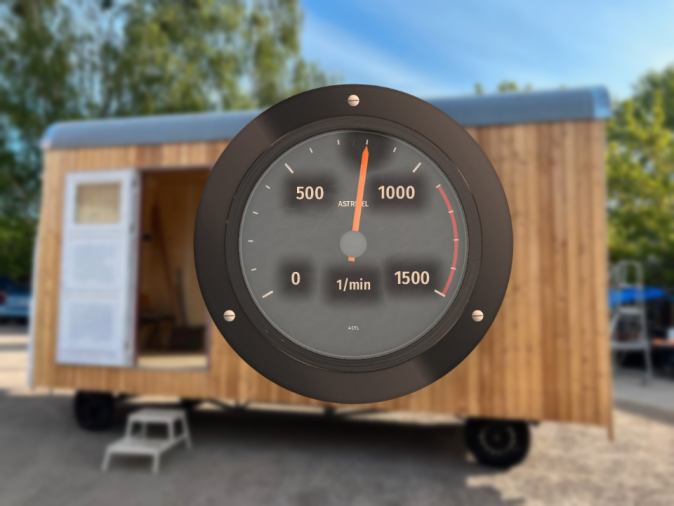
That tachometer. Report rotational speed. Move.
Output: 800 rpm
